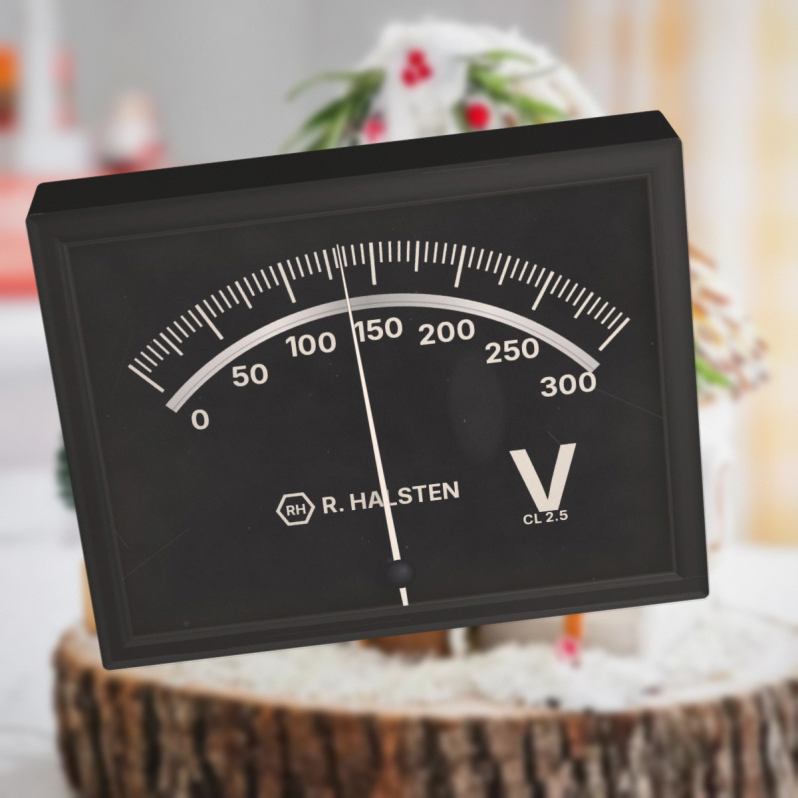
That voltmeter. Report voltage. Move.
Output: 132.5 V
